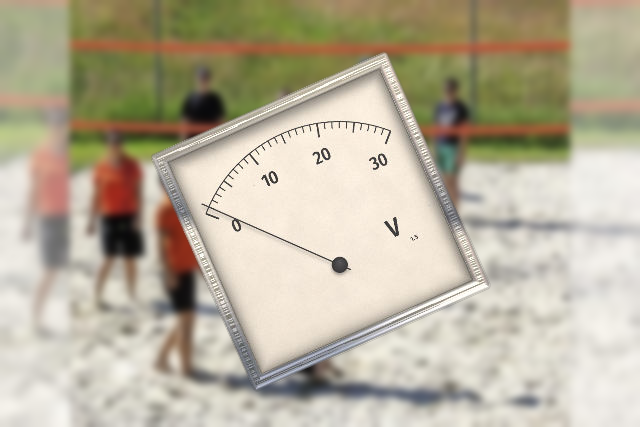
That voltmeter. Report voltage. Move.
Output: 1 V
